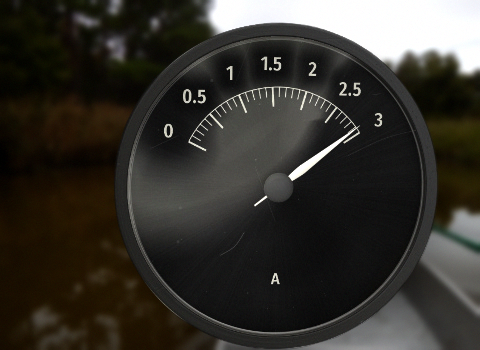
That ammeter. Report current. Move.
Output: 2.9 A
